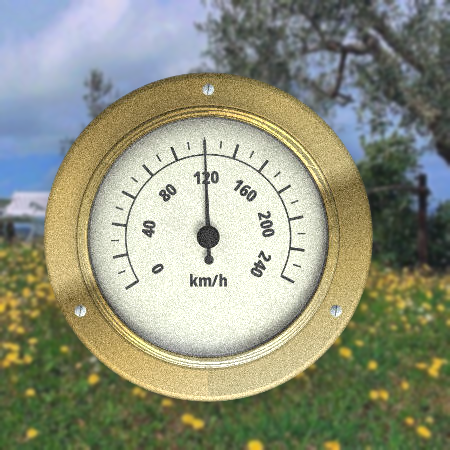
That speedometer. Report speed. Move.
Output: 120 km/h
